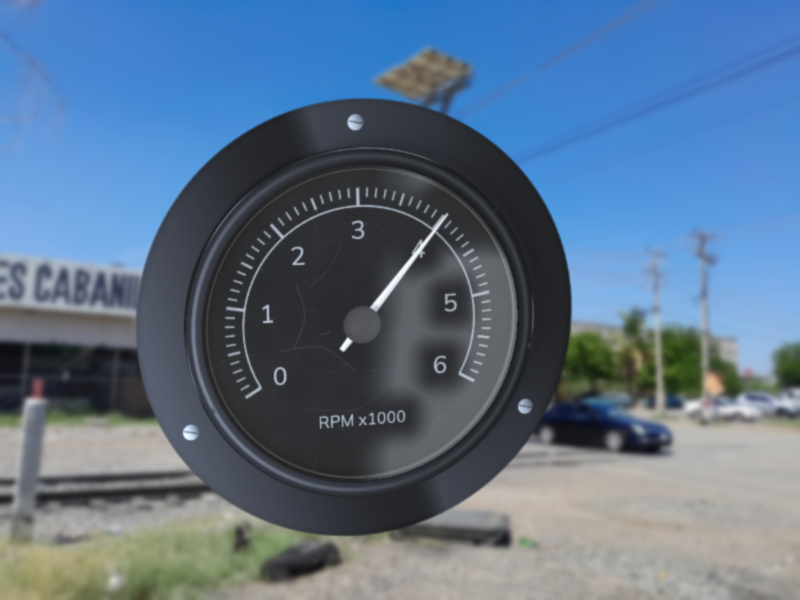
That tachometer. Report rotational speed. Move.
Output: 4000 rpm
